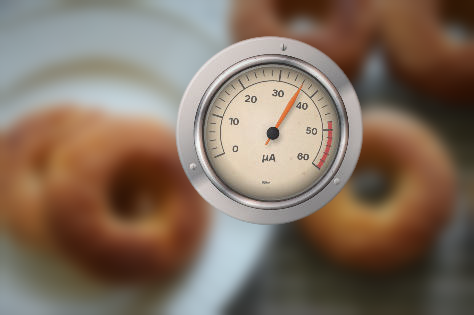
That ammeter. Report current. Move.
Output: 36 µA
